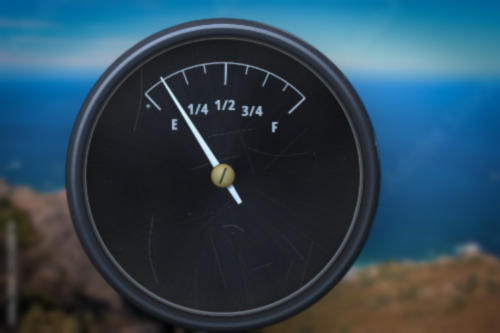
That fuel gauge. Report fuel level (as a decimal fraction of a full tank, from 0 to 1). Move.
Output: 0.125
